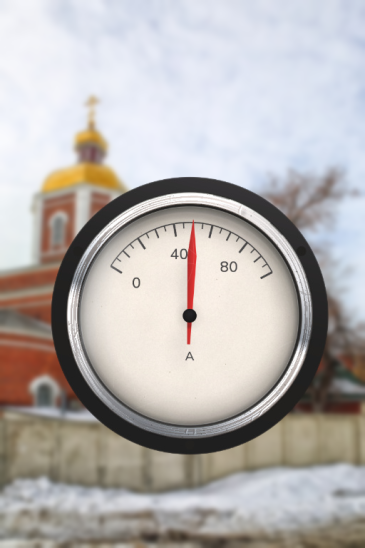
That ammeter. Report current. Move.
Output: 50 A
